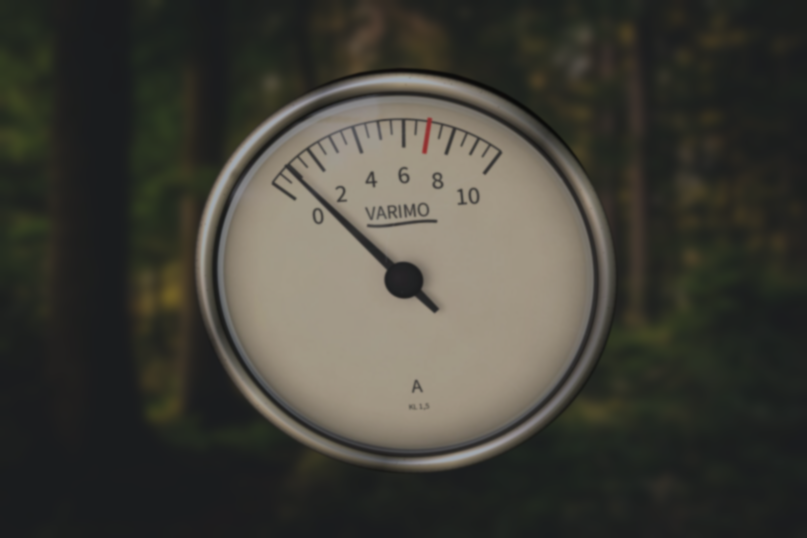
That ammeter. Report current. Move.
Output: 1 A
